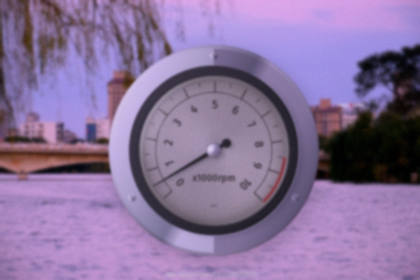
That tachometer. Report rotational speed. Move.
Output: 500 rpm
